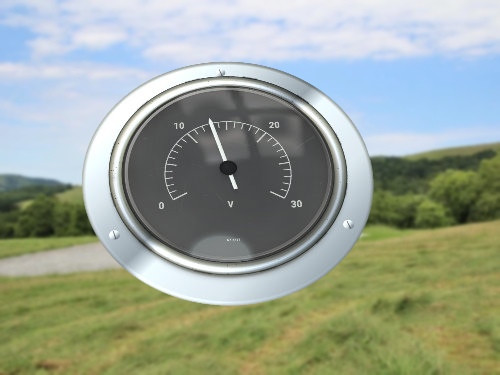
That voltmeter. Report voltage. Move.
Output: 13 V
